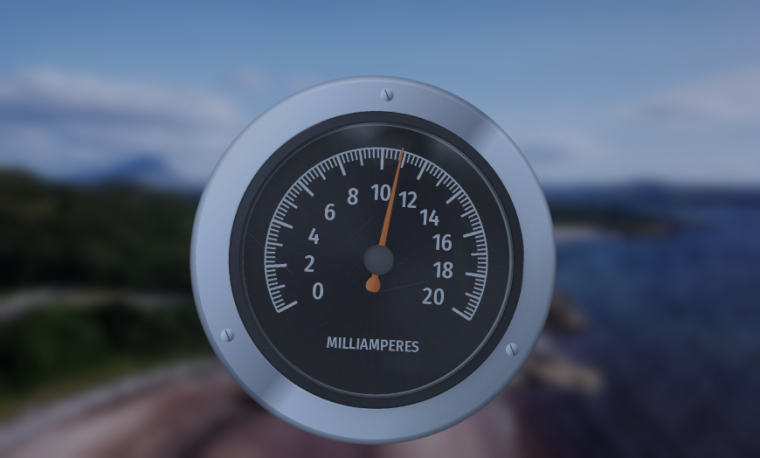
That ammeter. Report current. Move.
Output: 10.8 mA
